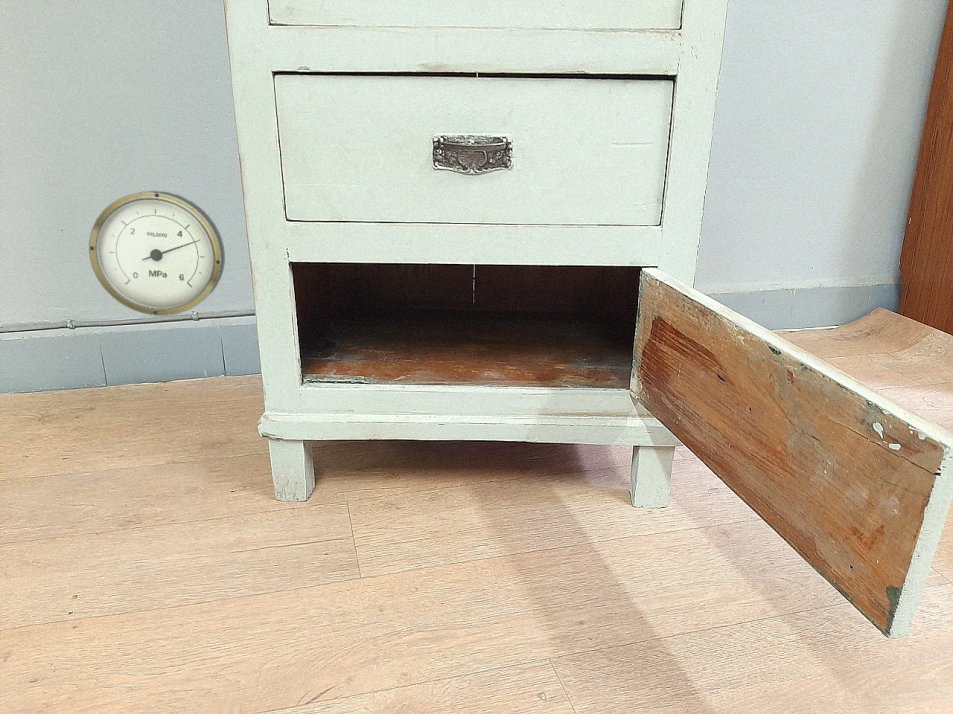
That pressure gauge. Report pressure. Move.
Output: 4.5 MPa
